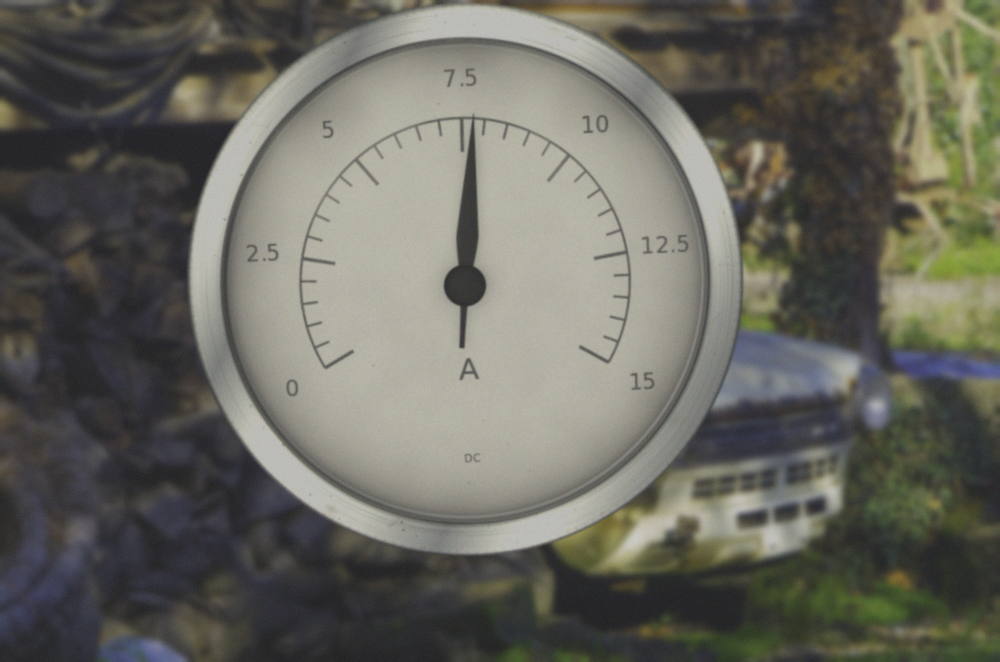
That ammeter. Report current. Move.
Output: 7.75 A
